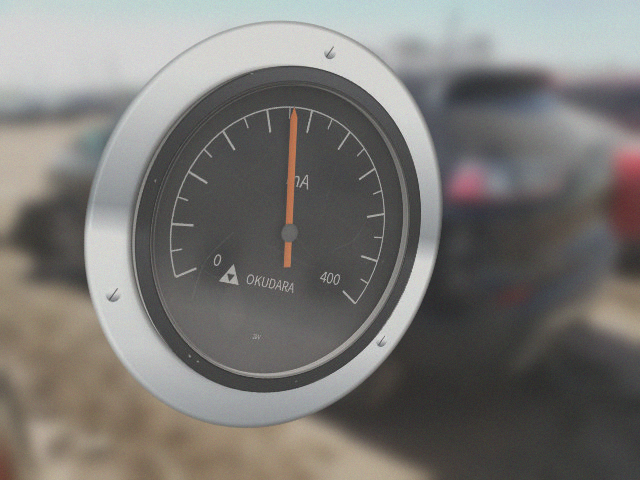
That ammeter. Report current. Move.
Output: 180 mA
